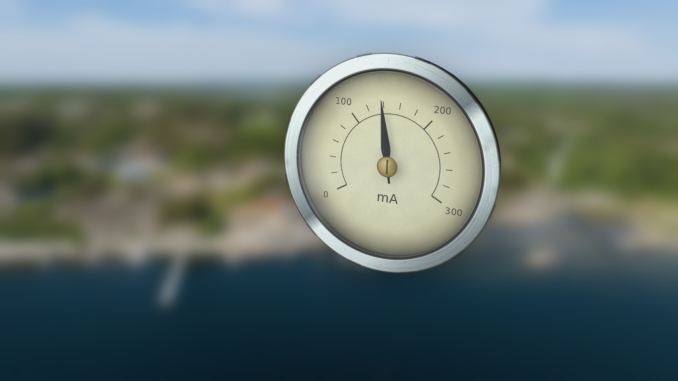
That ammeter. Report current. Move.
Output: 140 mA
